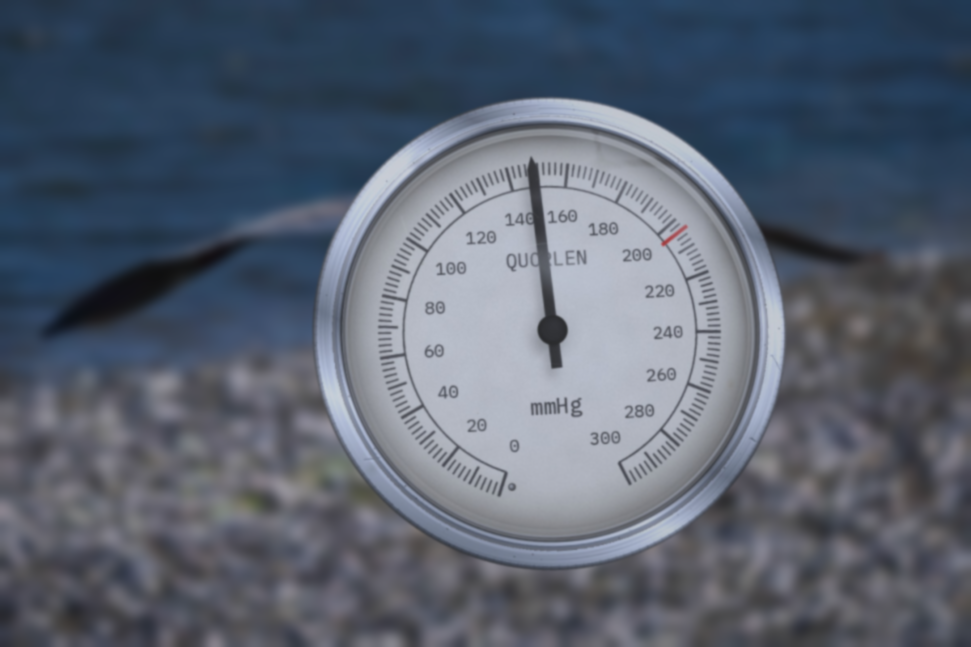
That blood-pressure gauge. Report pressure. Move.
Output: 148 mmHg
